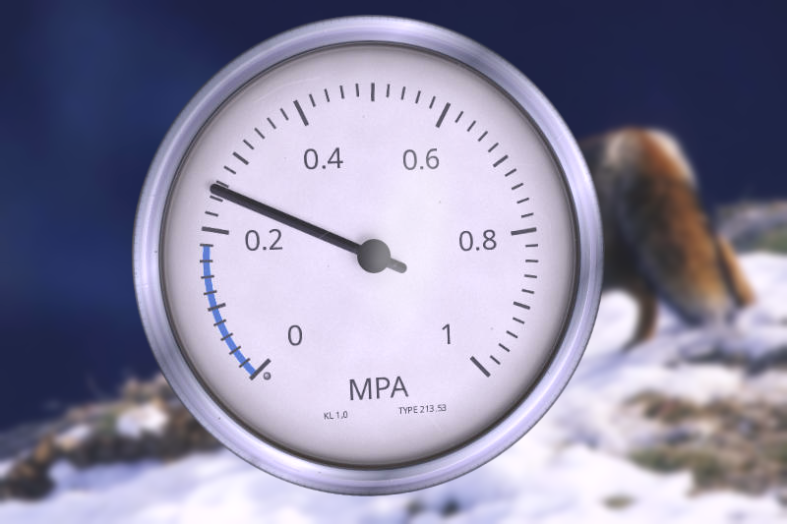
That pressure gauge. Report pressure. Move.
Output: 0.25 MPa
